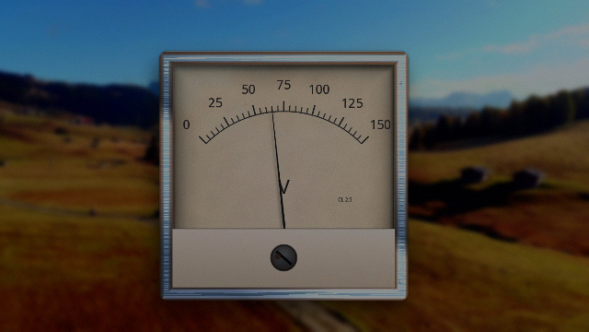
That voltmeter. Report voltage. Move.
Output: 65 V
